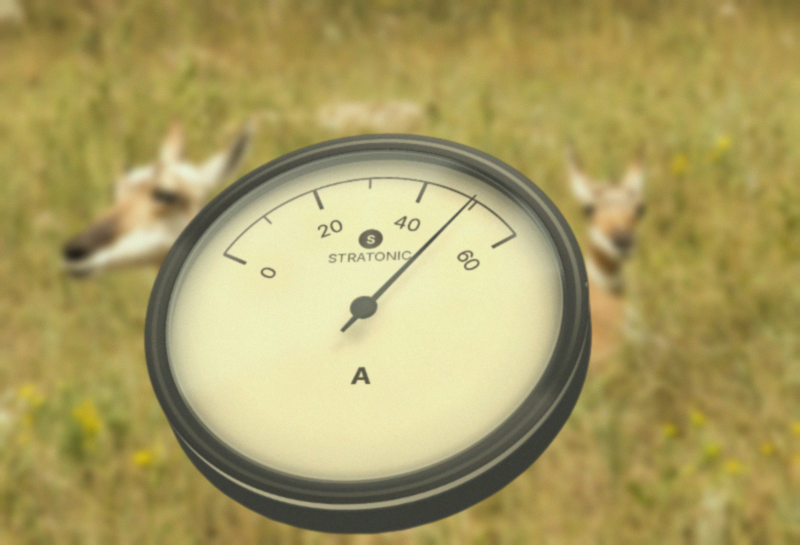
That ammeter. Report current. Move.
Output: 50 A
